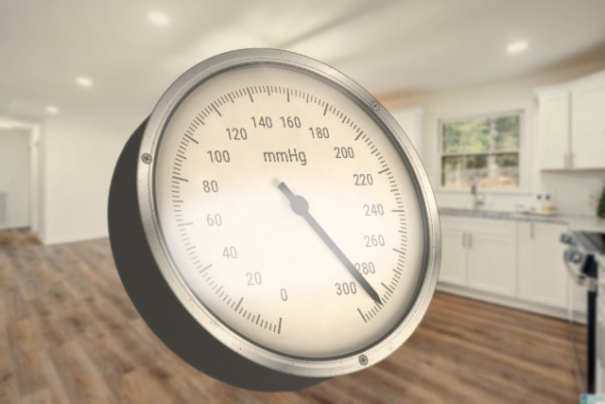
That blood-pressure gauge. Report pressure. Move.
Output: 290 mmHg
